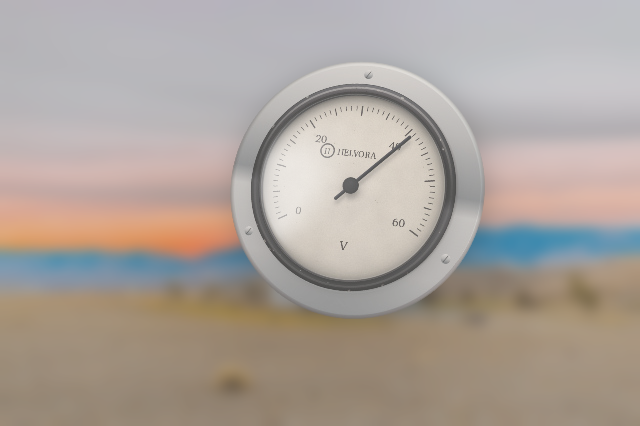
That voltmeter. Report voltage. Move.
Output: 41 V
